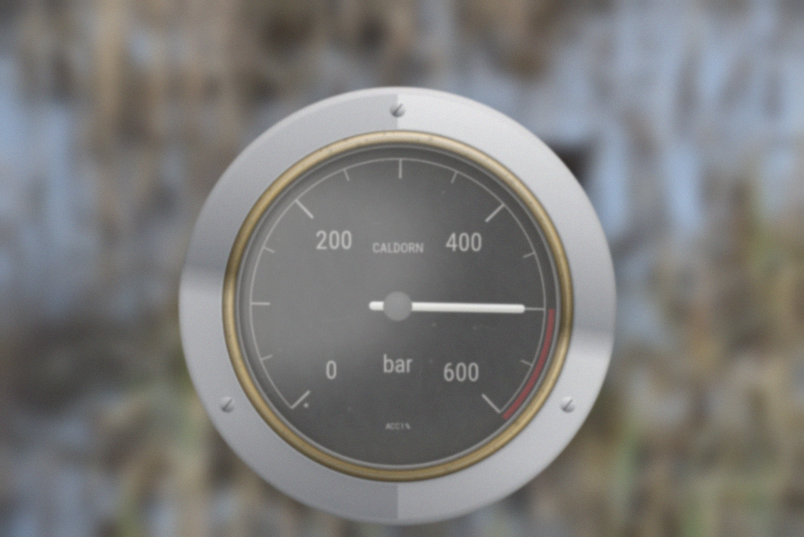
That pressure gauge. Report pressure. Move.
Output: 500 bar
